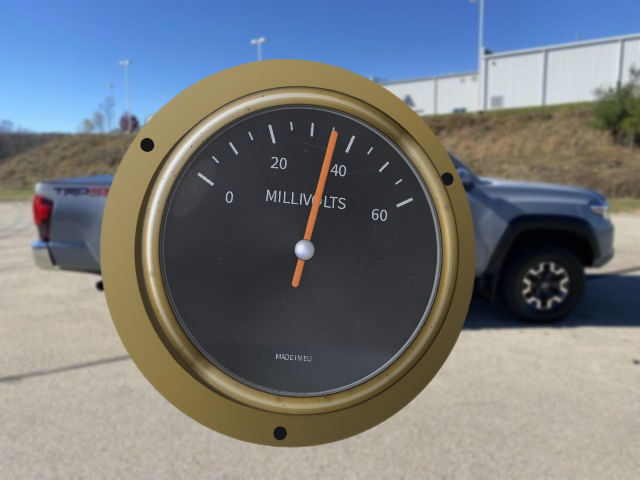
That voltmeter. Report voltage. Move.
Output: 35 mV
